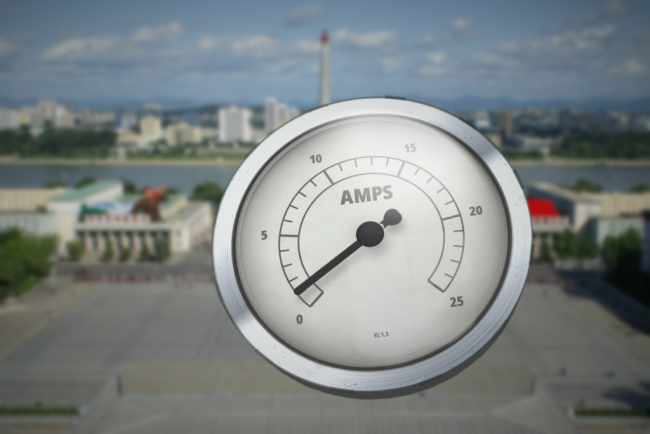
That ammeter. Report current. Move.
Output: 1 A
